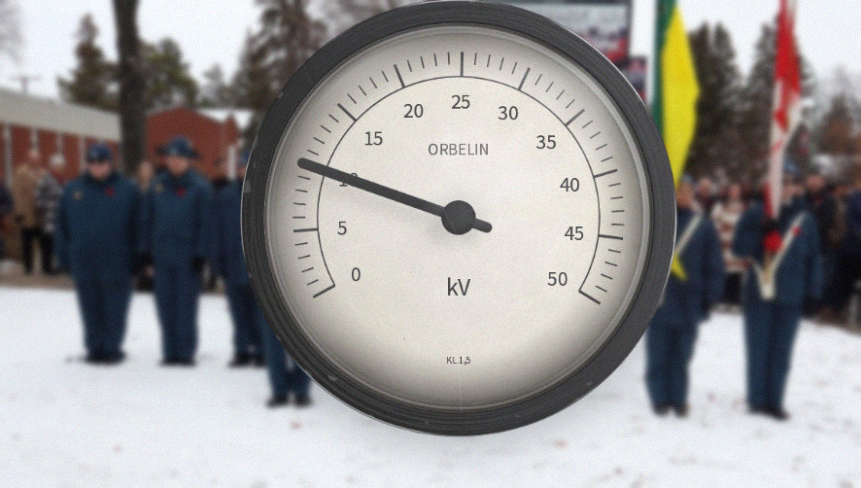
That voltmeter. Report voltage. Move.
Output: 10 kV
